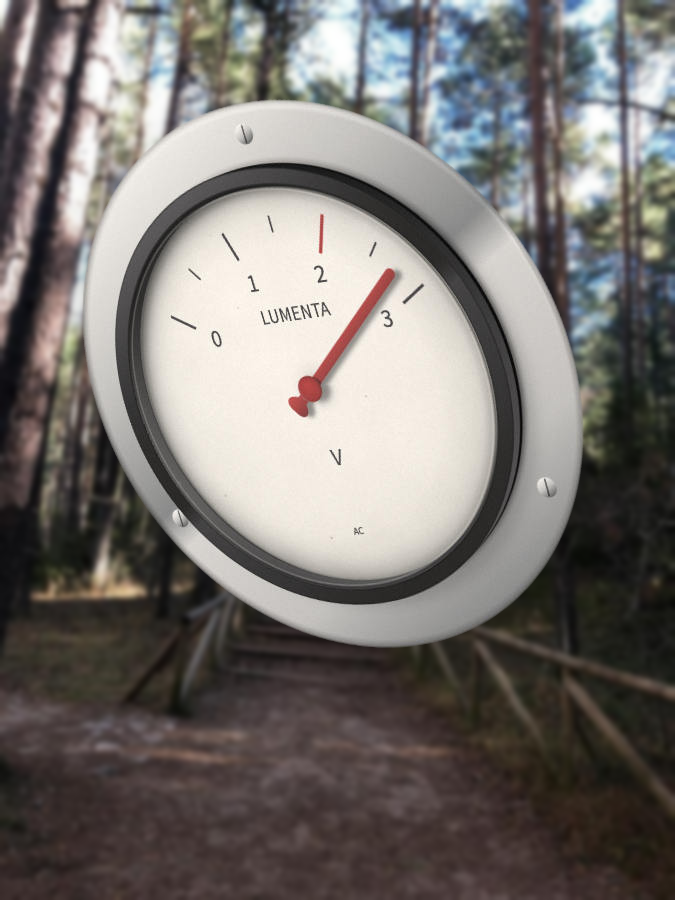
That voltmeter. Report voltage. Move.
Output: 2.75 V
